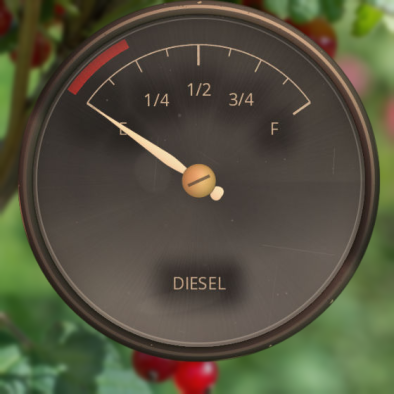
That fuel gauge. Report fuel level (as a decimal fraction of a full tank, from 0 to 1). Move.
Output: 0
